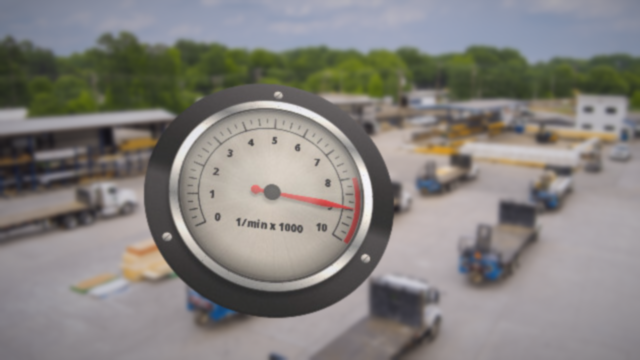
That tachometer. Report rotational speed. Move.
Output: 9000 rpm
